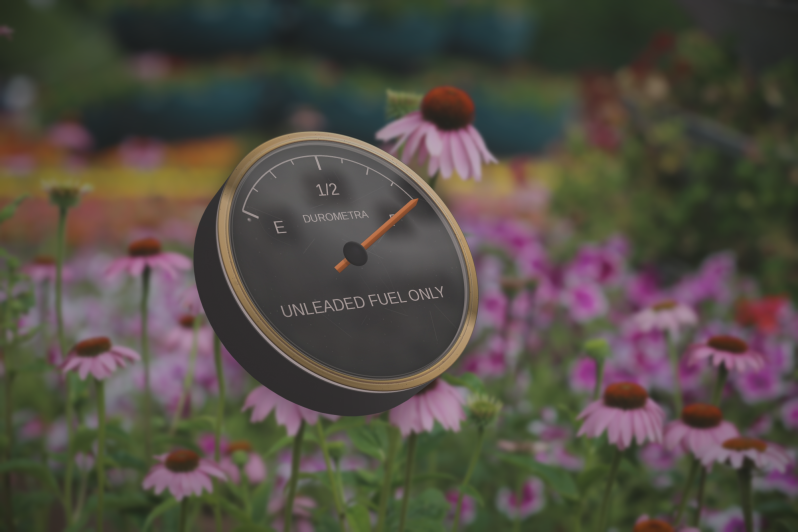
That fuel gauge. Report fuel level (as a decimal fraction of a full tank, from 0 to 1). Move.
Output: 1
